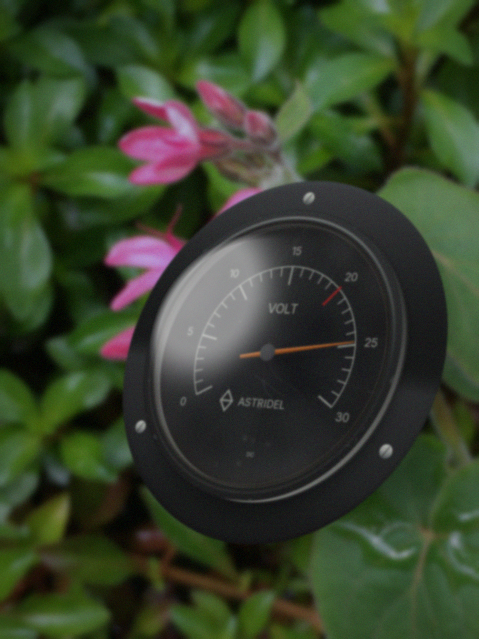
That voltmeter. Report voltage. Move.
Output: 25 V
